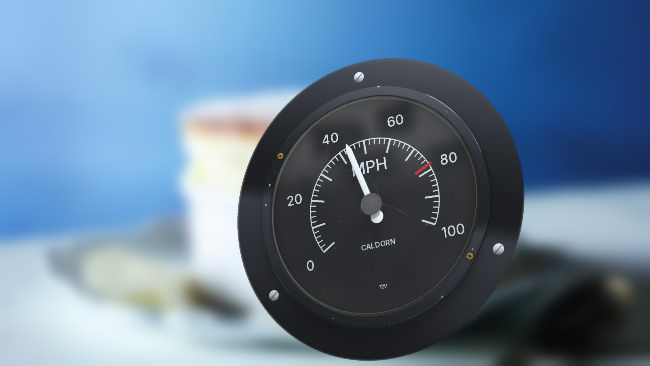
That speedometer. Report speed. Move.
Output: 44 mph
